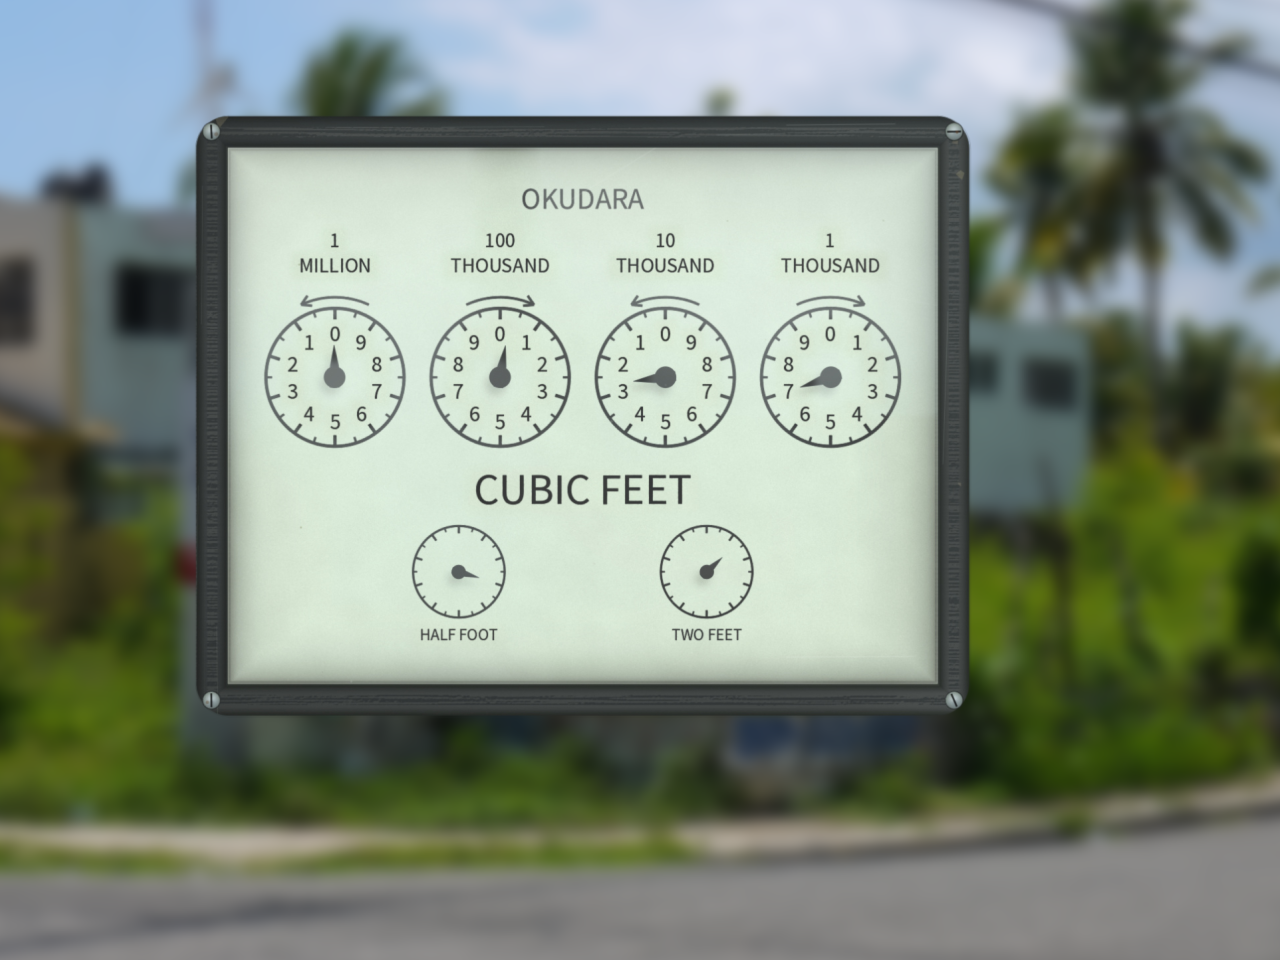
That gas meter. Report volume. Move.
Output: 2700 ft³
